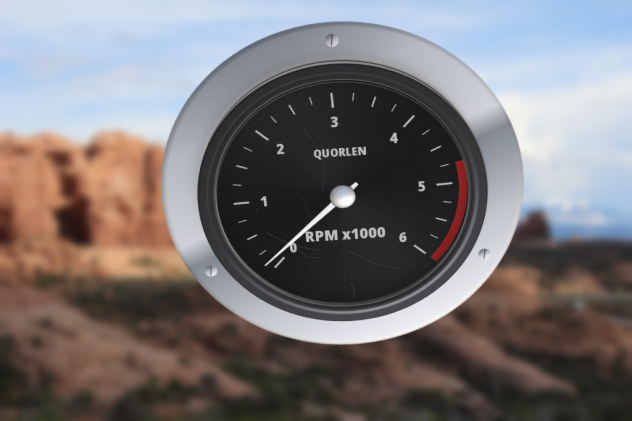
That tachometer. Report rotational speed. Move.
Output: 125 rpm
